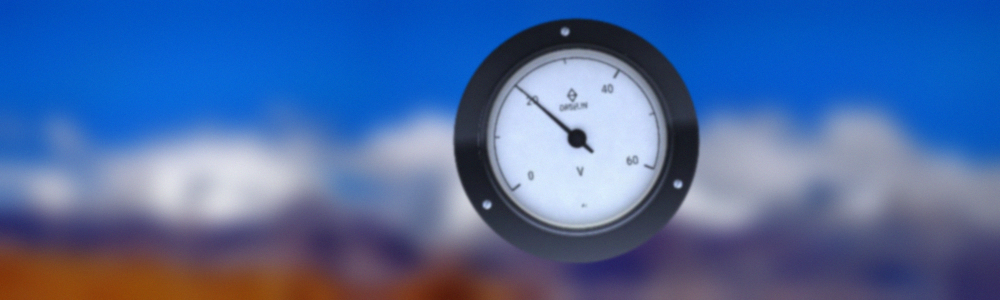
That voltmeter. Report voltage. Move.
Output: 20 V
